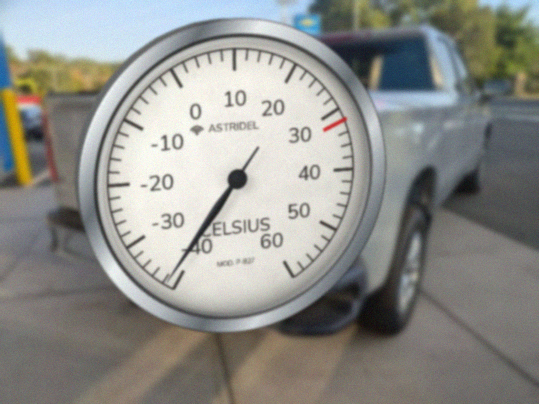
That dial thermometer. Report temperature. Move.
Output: -38 °C
